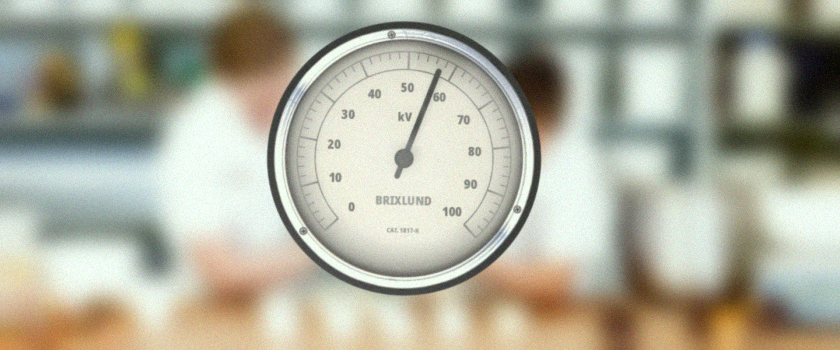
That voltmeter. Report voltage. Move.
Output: 57 kV
